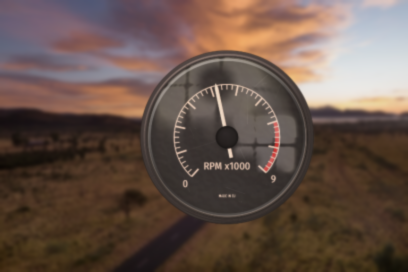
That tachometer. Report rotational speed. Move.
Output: 4200 rpm
